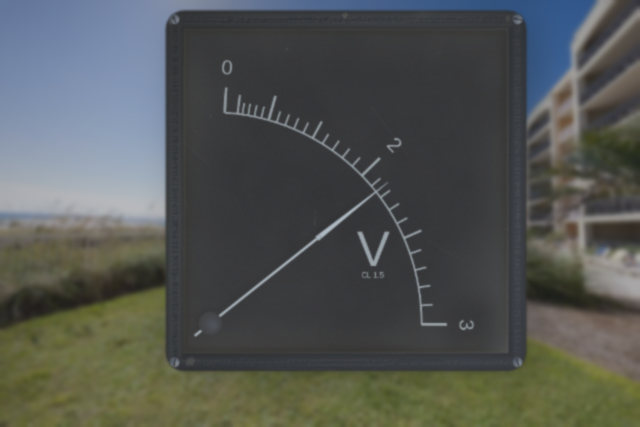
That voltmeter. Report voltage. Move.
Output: 2.15 V
